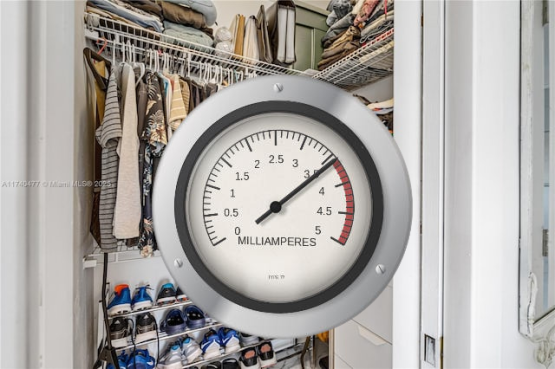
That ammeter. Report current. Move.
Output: 3.6 mA
